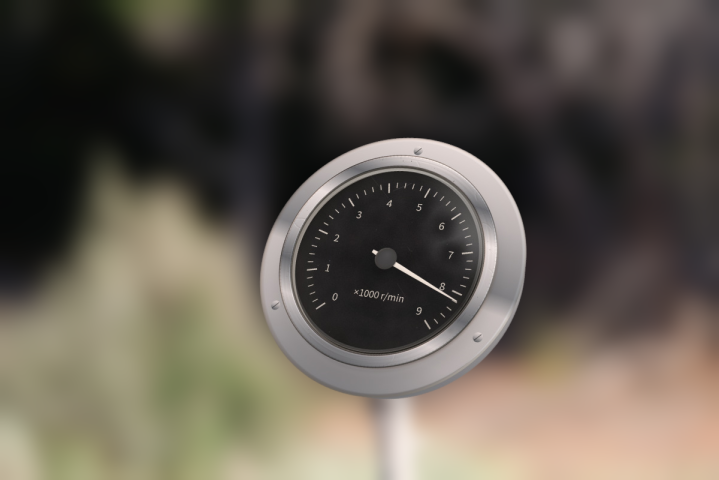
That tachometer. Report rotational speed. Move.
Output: 8200 rpm
